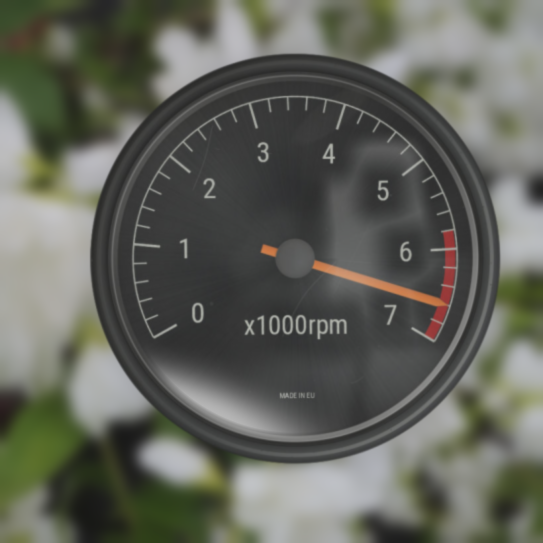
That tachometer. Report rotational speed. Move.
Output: 6600 rpm
